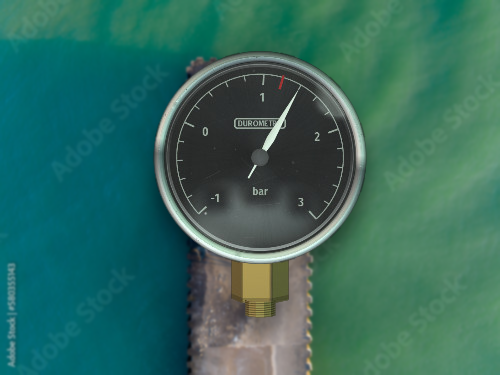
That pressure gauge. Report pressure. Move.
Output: 1.4 bar
